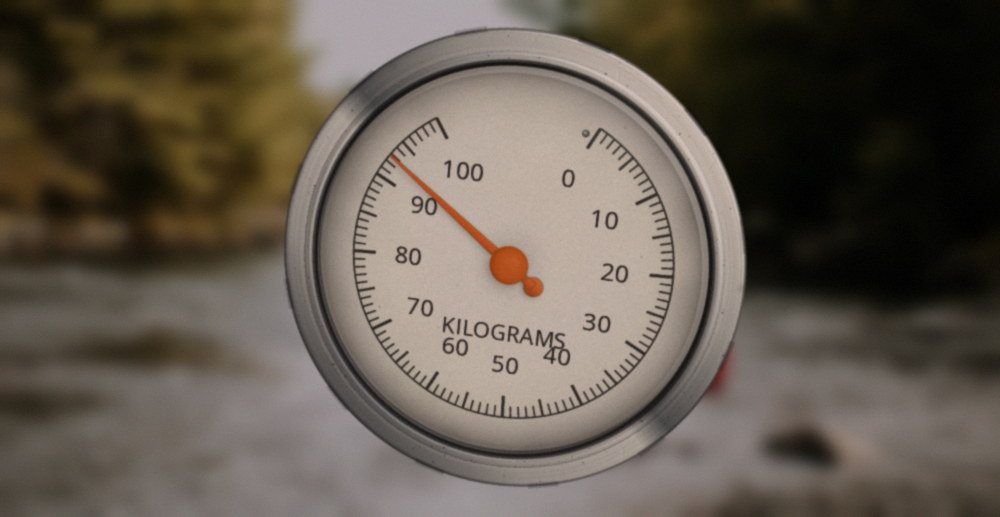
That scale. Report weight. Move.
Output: 93 kg
